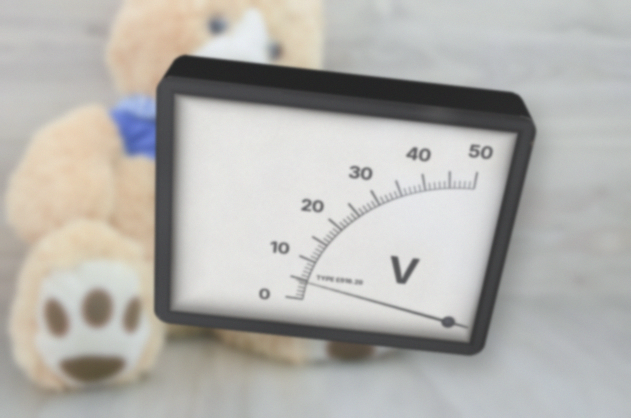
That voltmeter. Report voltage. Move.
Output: 5 V
